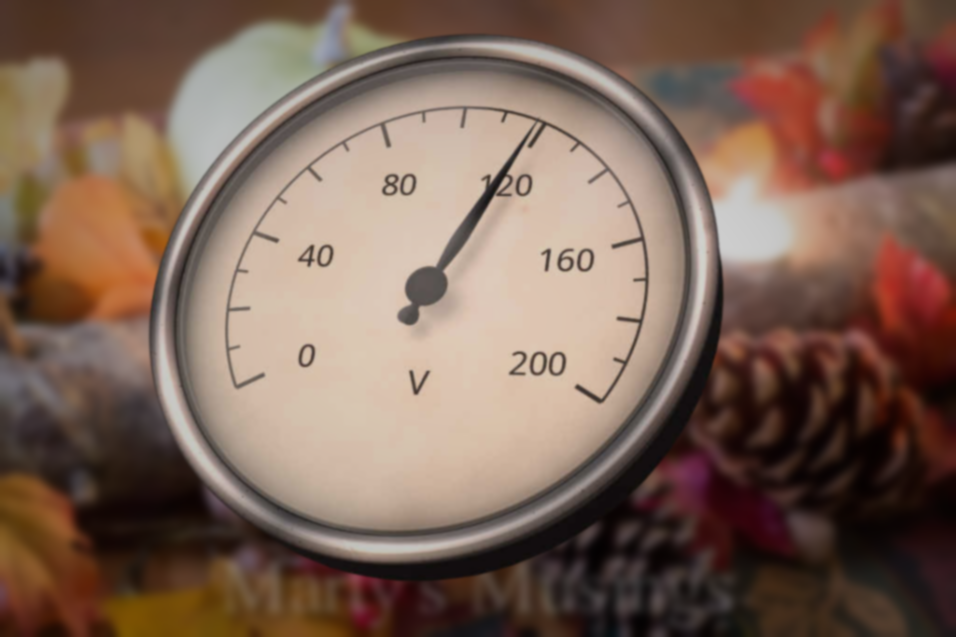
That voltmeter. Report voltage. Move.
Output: 120 V
